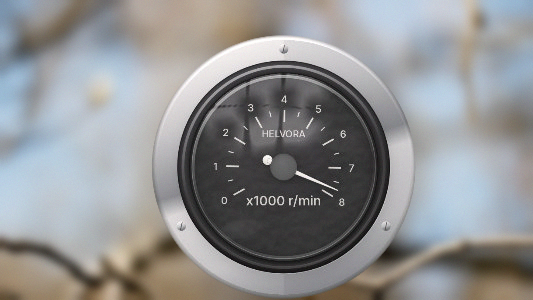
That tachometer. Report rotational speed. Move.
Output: 7750 rpm
